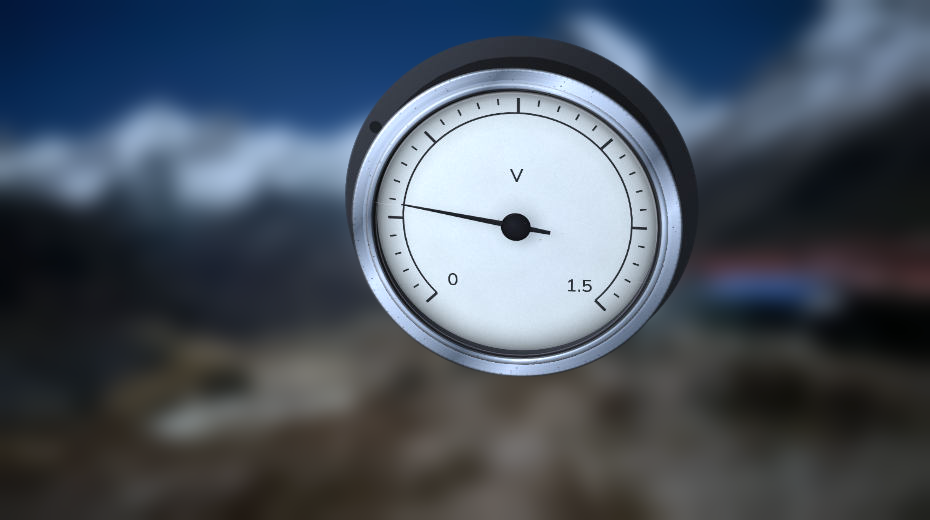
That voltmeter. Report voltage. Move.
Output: 0.3 V
